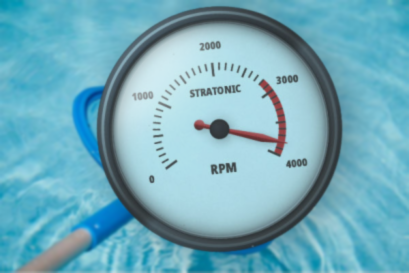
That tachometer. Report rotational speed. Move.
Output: 3800 rpm
